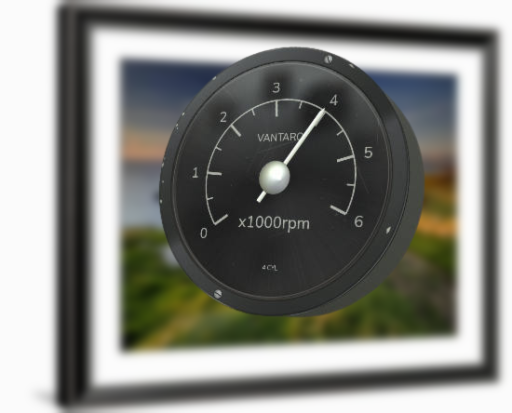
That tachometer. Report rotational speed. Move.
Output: 4000 rpm
